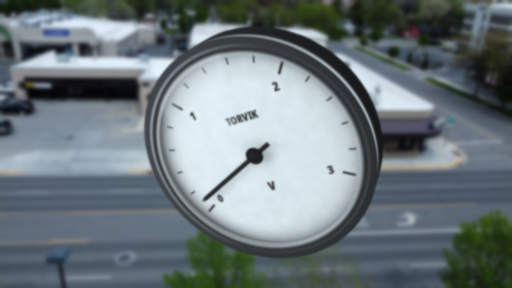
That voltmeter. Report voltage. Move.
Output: 0.1 V
